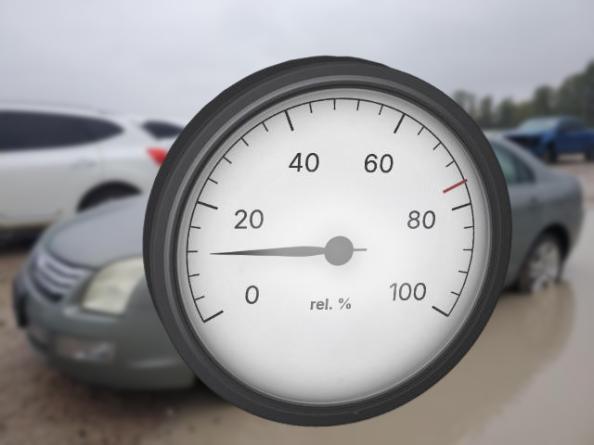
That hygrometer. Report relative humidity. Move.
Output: 12 %
